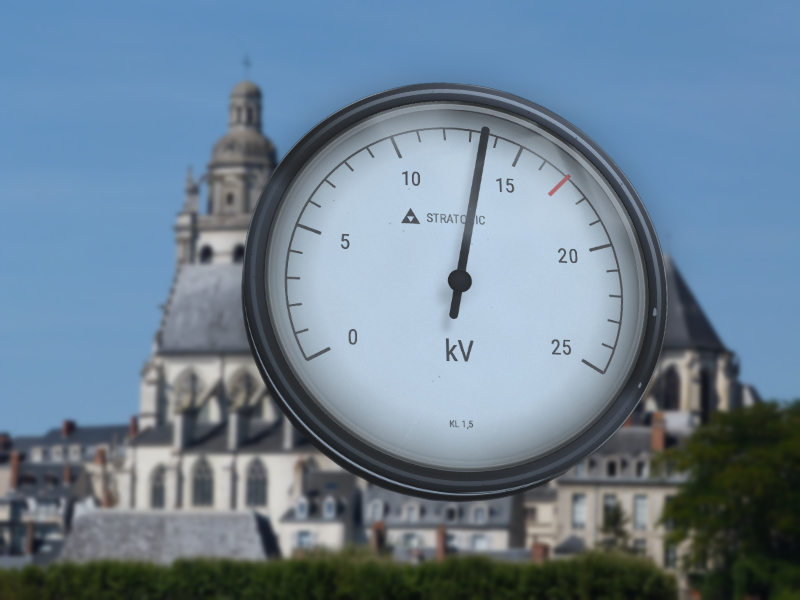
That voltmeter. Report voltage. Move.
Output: 13.5 kV
